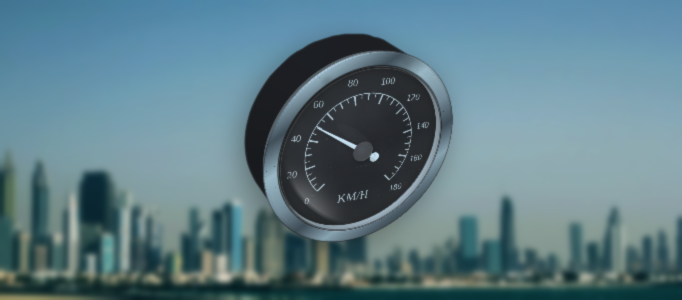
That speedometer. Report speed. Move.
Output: 50 km/h
